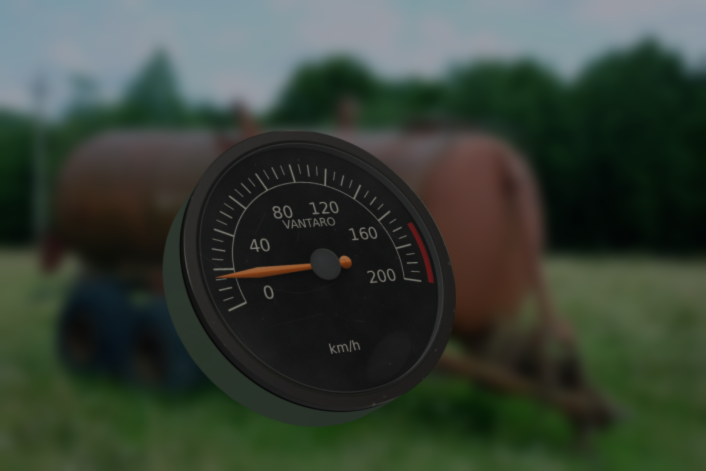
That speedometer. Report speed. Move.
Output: 15 km/h
